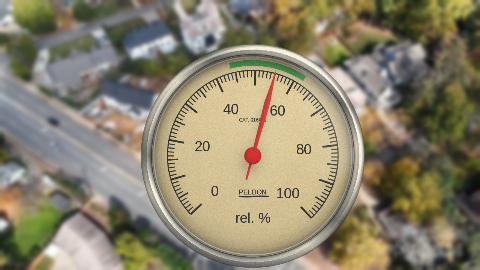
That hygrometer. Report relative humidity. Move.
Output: 55 %
